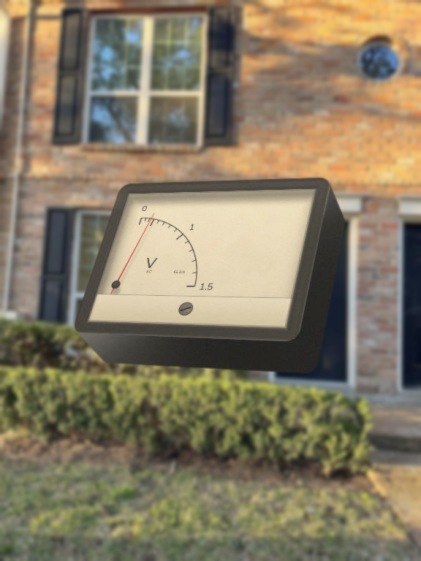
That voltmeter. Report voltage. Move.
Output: 0.5 V
